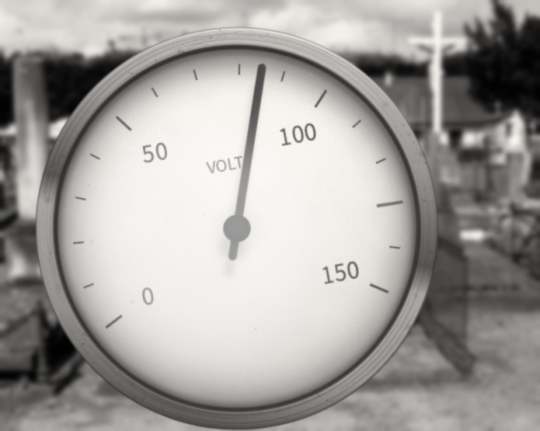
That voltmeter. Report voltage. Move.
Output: 85 V
